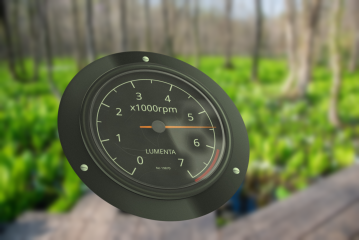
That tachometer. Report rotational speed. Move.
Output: 5500 rpm
